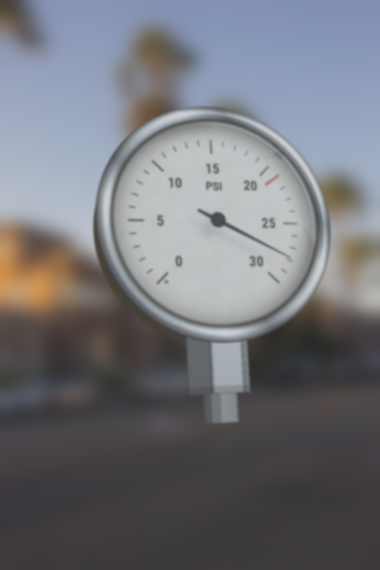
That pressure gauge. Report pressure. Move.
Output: 28 psi
